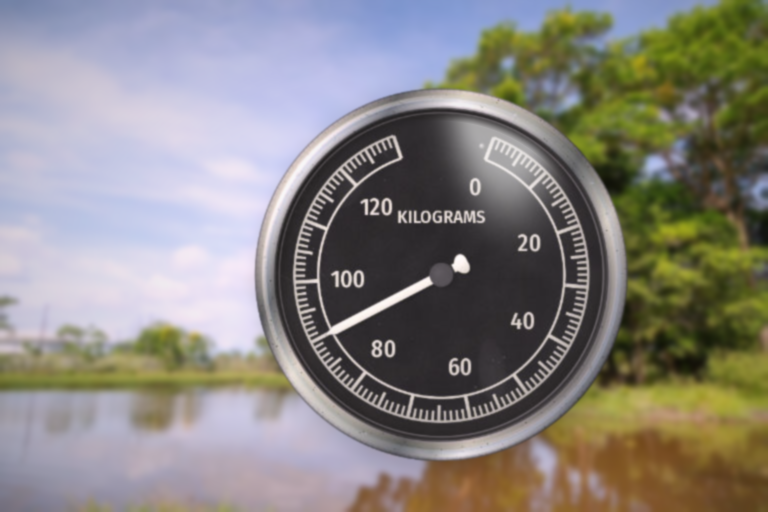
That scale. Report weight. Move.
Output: 90 kg
